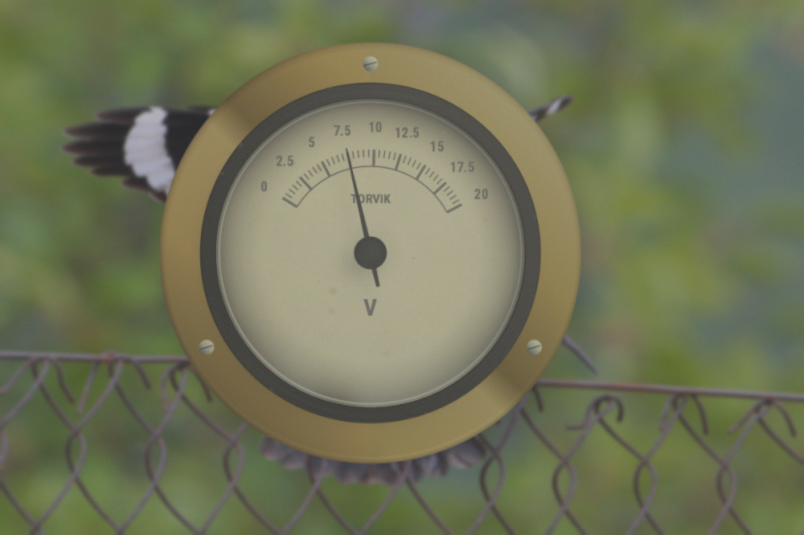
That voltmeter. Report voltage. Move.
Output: 7.5 V
